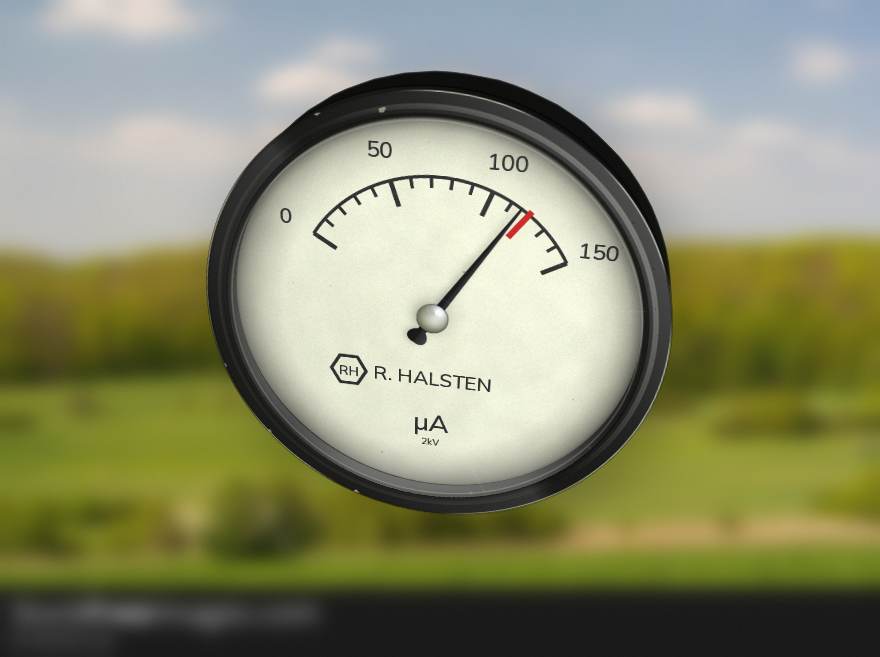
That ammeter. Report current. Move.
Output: 115 µA
